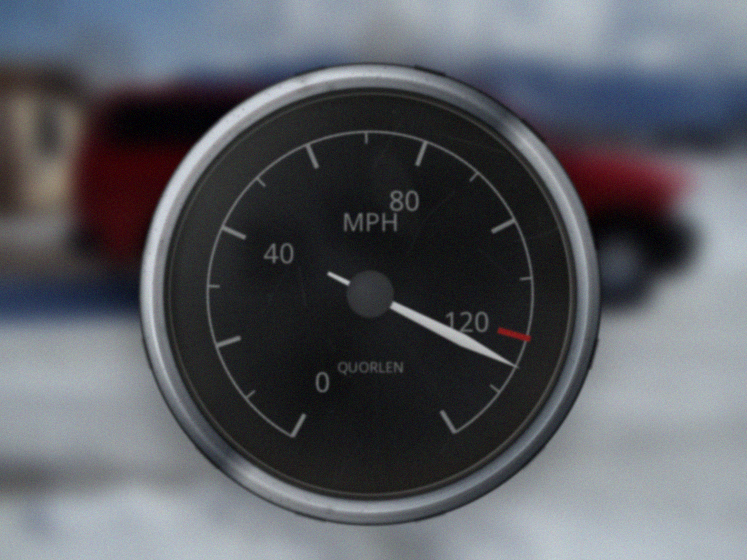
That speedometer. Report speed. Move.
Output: 125 mph
